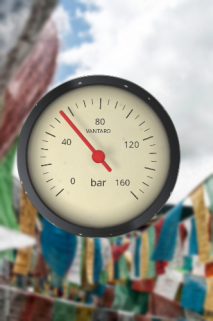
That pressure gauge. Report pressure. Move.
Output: 55 bar
